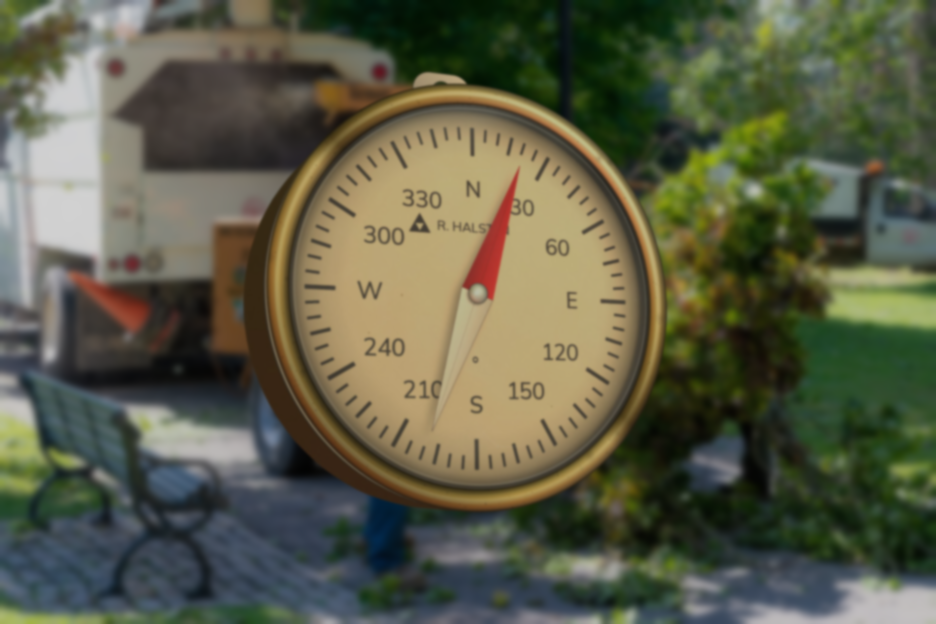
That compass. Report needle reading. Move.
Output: 20 °
